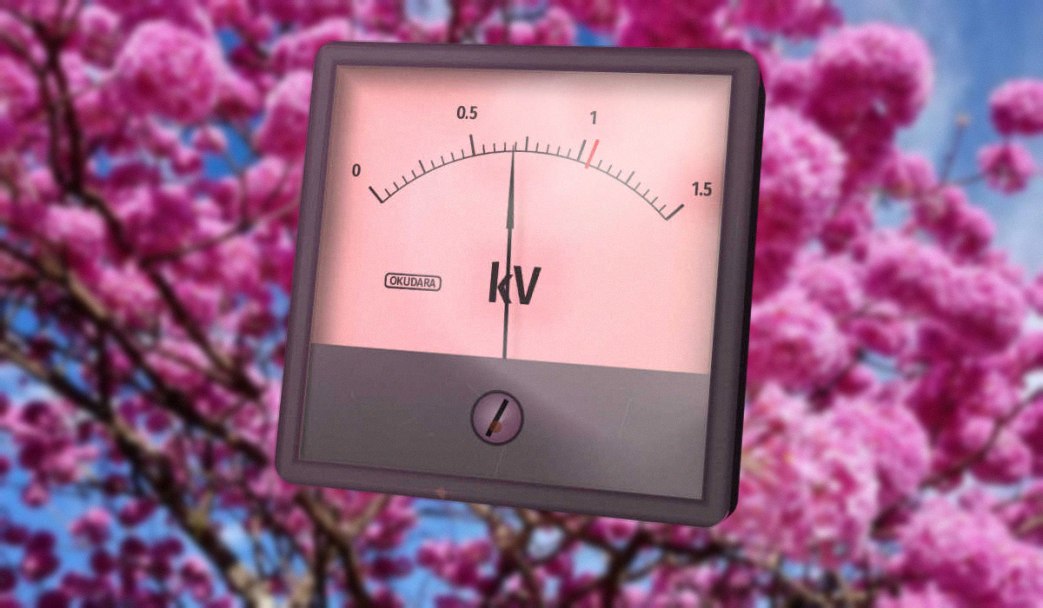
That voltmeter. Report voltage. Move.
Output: 0.7 kV
